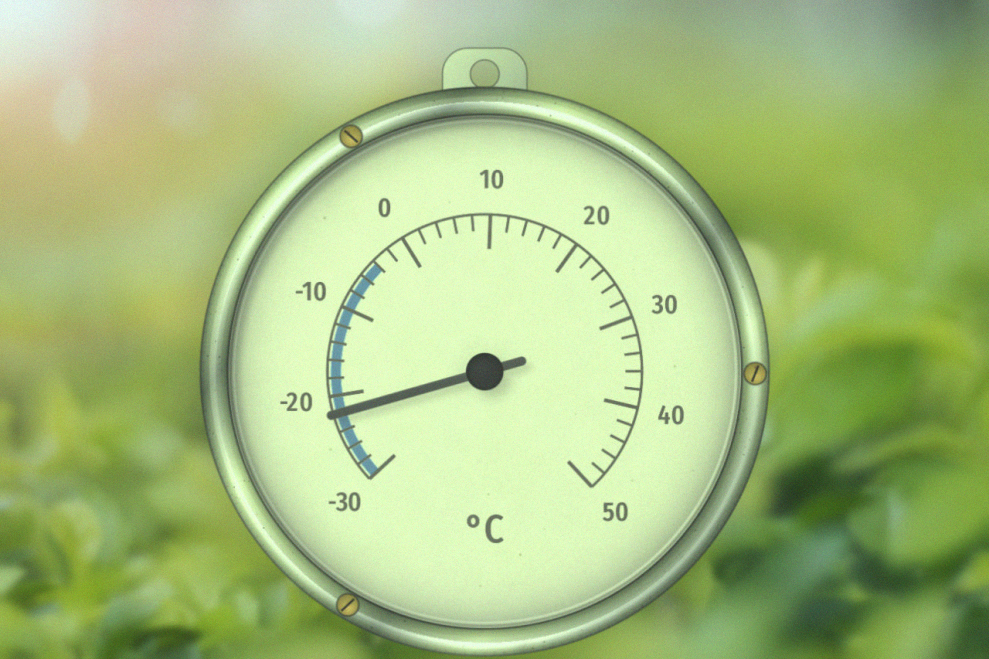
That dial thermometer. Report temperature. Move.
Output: -22 °C
